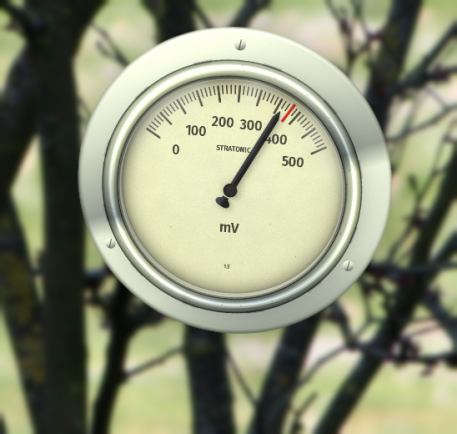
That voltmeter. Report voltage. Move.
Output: 360 mV
